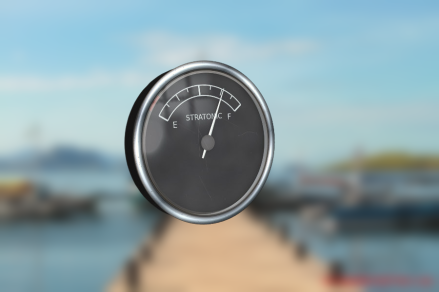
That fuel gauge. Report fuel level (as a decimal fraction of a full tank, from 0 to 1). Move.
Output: 0.75
